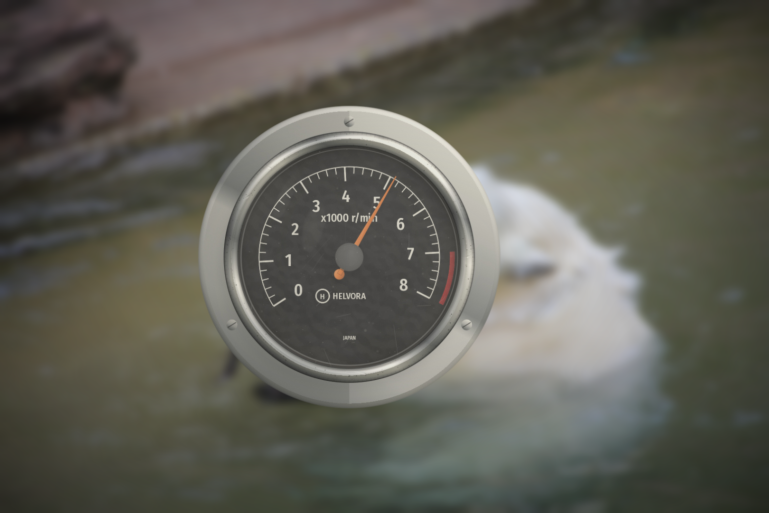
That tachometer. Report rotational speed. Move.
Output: 5100 rpm
